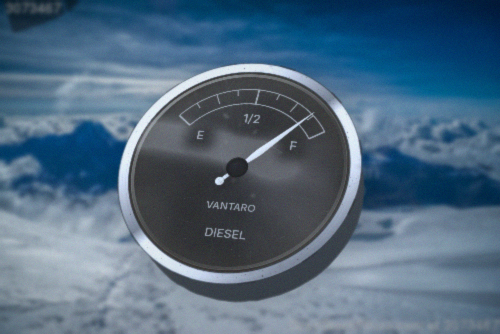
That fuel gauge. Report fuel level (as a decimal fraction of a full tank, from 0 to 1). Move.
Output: 0.875
